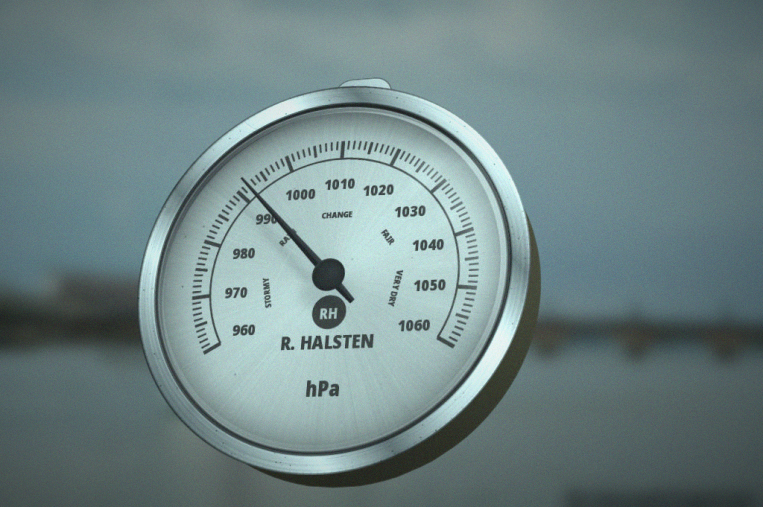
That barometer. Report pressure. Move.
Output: 992 hPa
